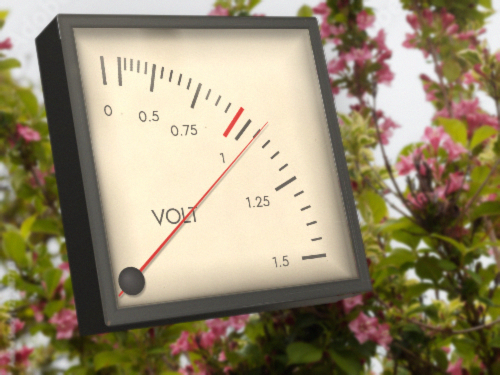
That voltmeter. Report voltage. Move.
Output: 1.05 V
